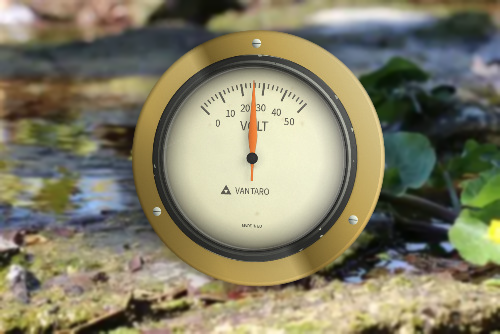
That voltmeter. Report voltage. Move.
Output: 26 V
